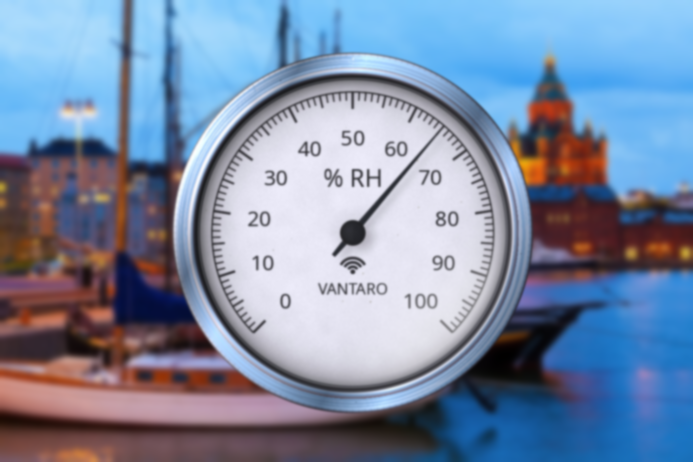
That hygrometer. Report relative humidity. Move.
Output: 65 %
